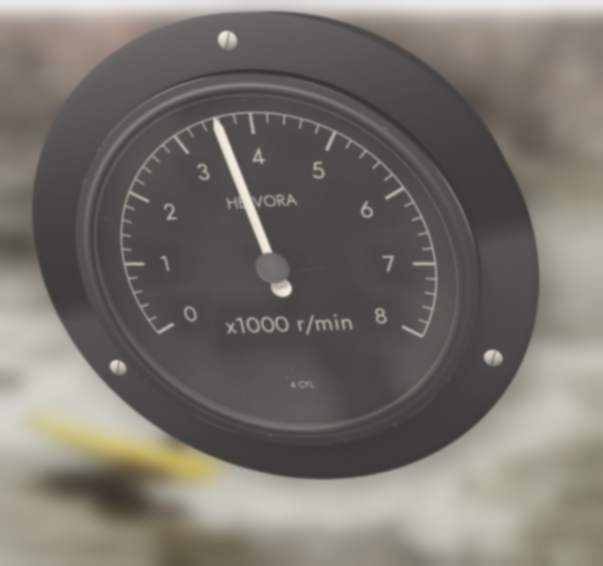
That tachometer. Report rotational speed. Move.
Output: 3600 rpm
